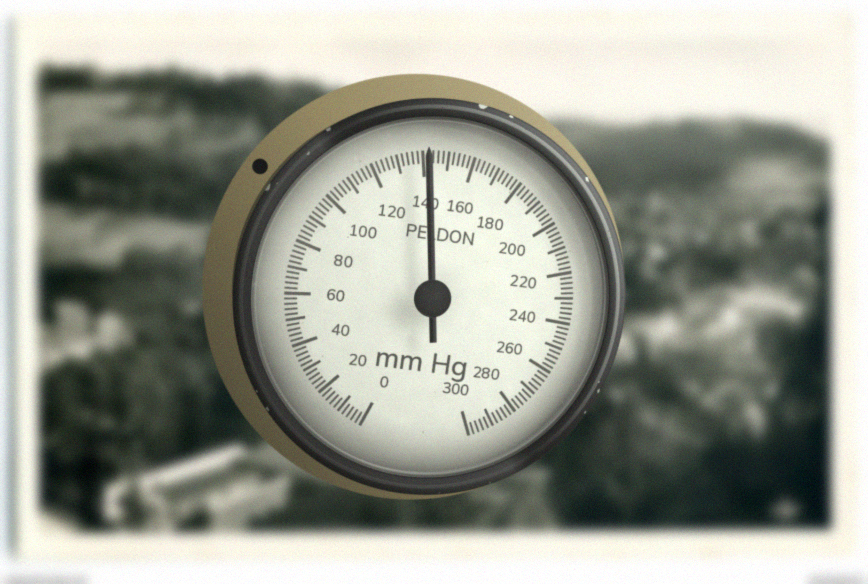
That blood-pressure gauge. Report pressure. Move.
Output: 142 mmHg
